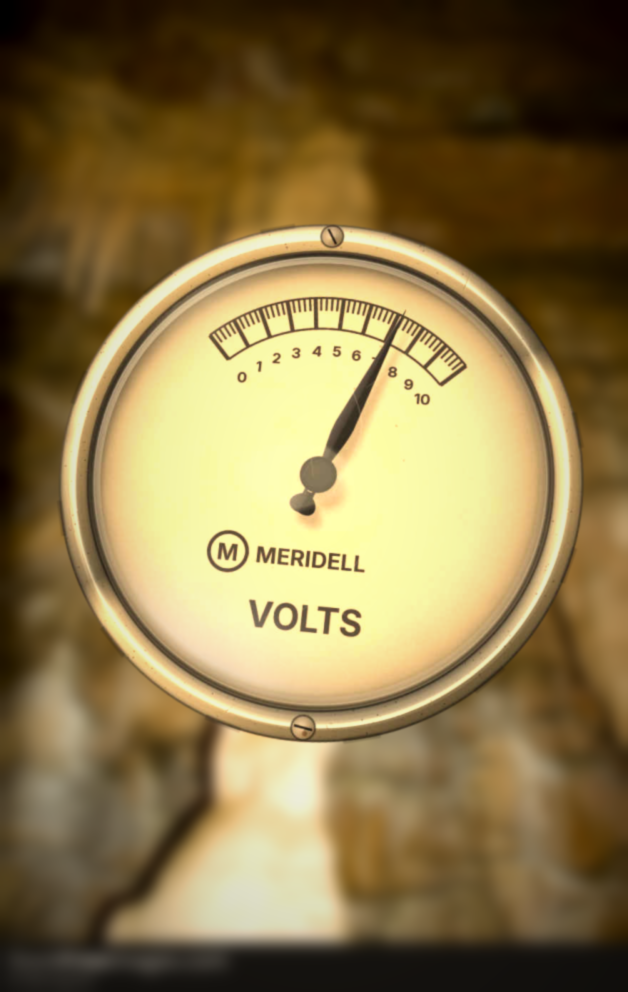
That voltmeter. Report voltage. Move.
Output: 7.2 V
